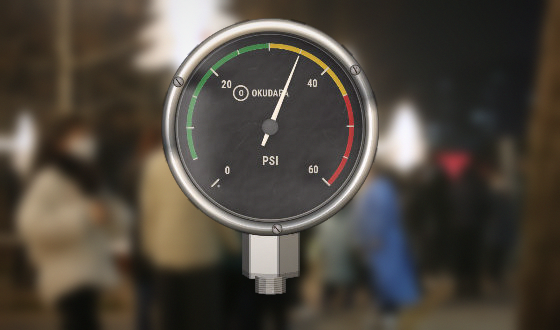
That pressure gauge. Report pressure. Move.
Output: 35 psi
